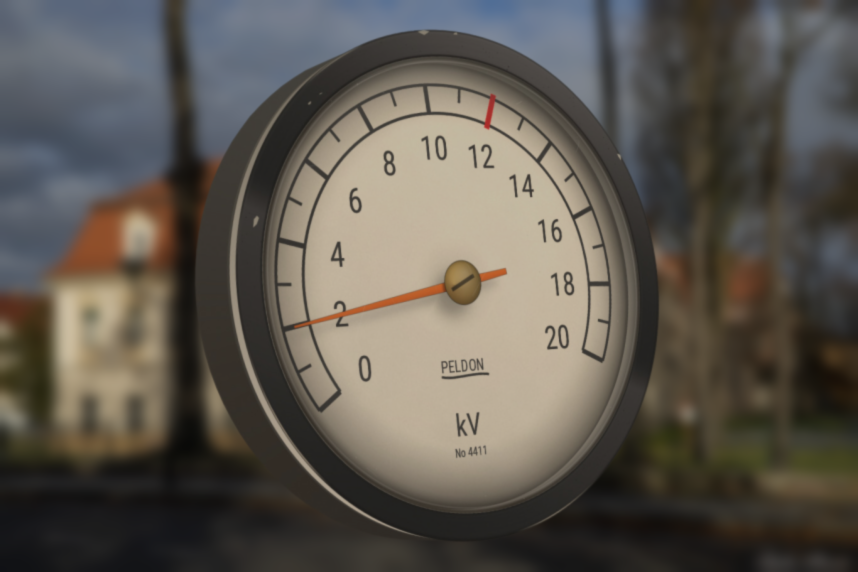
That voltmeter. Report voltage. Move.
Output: 2 kV
